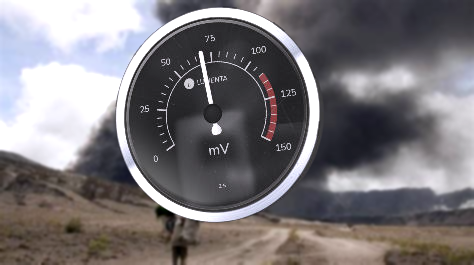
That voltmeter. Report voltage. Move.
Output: 70 mV
